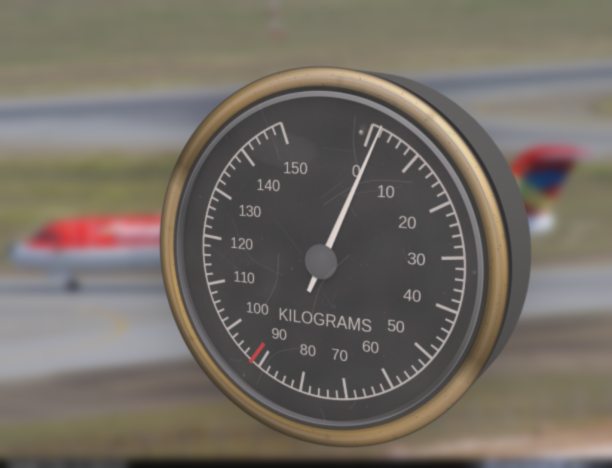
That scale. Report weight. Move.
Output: 2 kg
